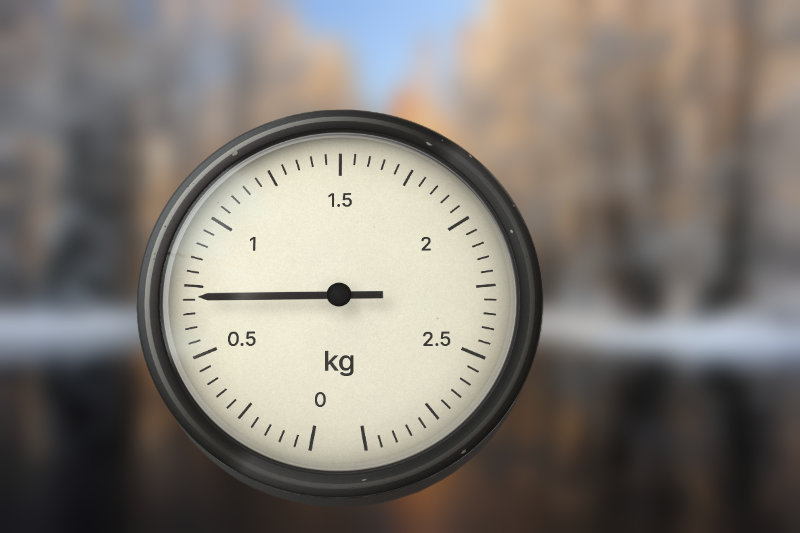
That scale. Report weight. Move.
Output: 0.7 kg
